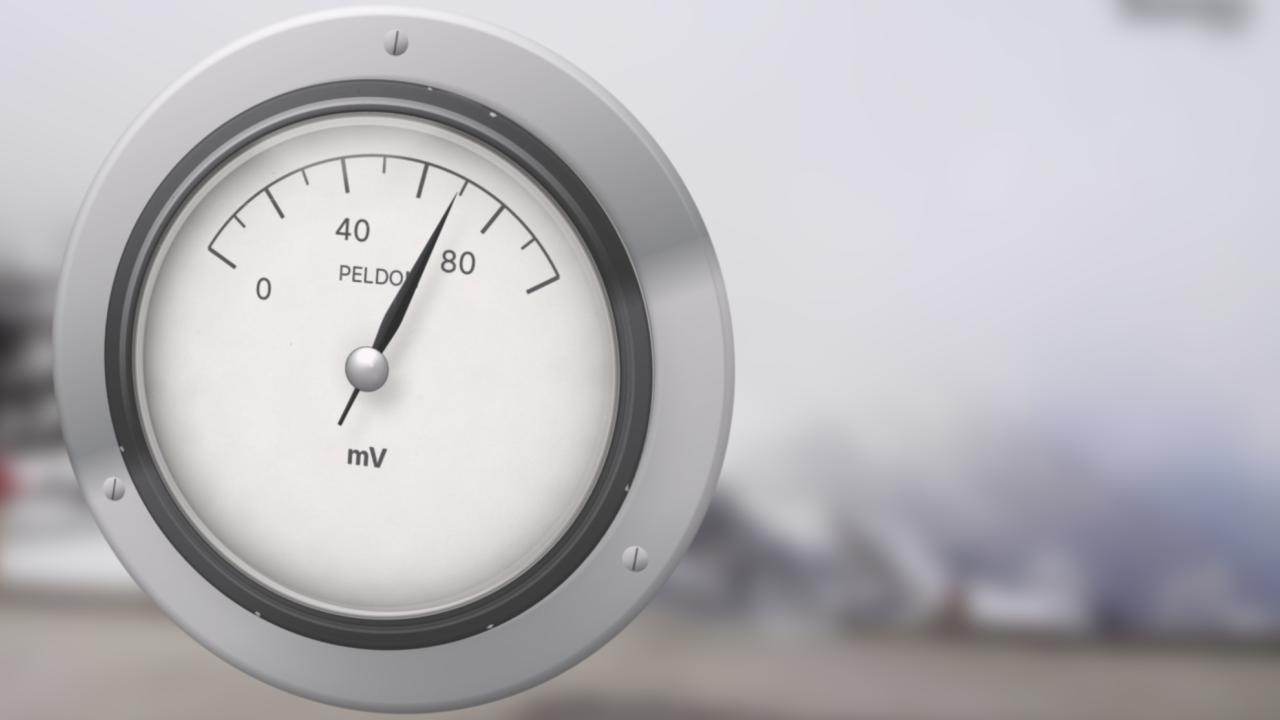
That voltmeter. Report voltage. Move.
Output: 70 mV
